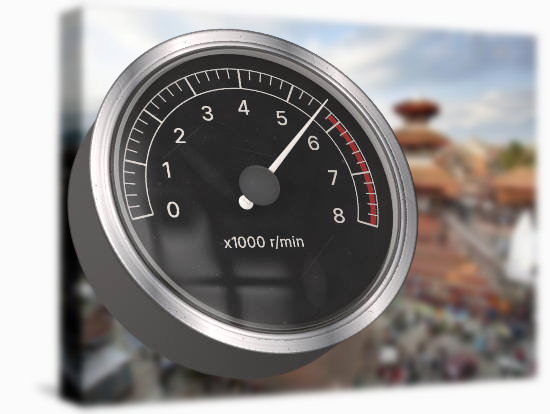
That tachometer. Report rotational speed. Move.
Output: 5600 rpm
